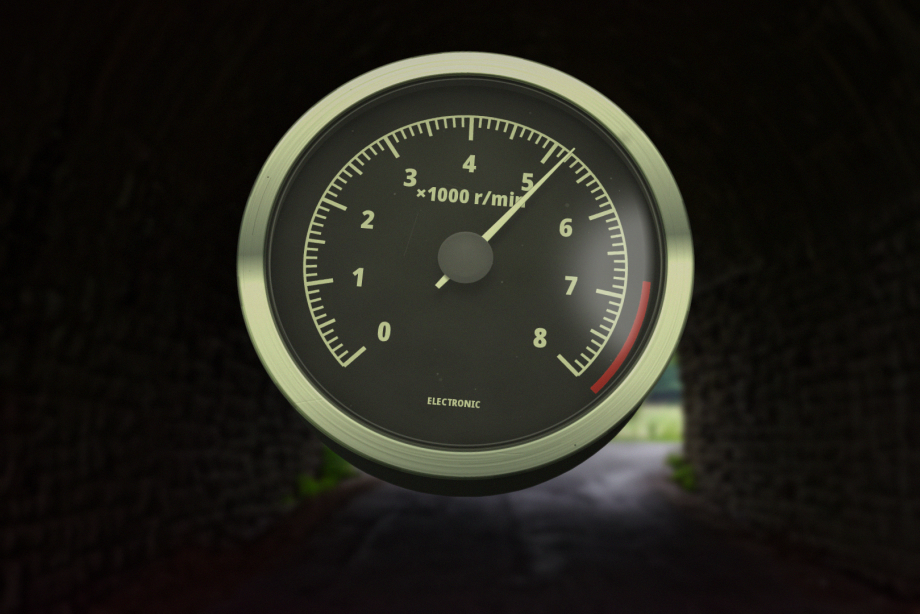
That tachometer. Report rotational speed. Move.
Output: 5200 rpm
